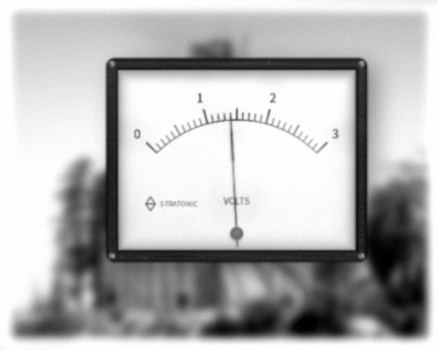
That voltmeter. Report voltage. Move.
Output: 1.4 V
